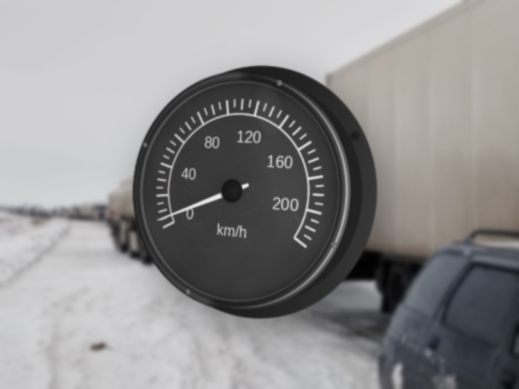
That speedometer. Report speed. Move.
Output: 5 km/h
